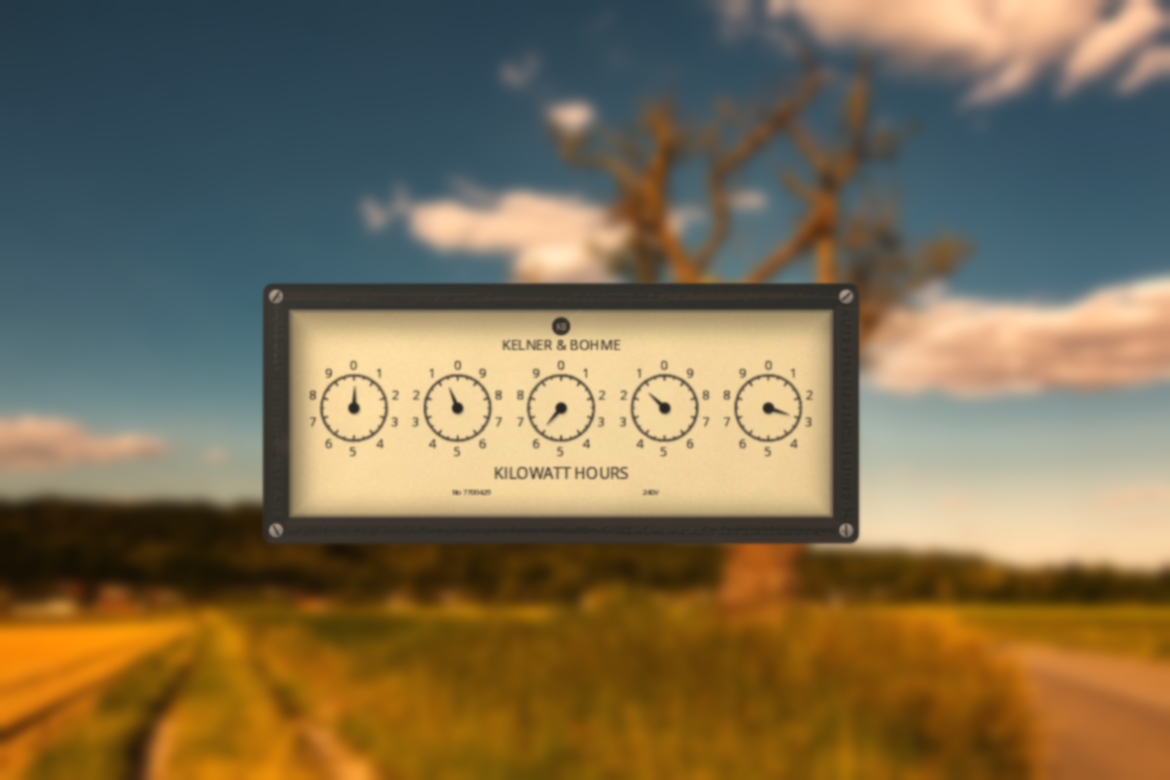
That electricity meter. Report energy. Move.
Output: 613 kWh
